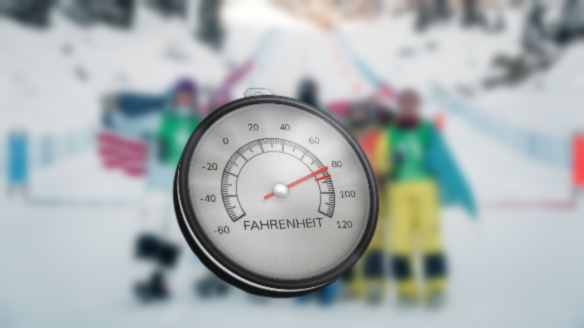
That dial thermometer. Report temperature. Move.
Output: 80 °F
